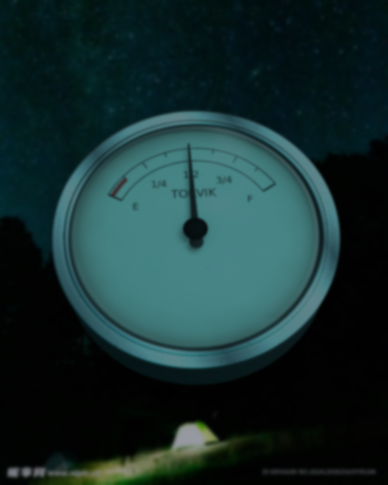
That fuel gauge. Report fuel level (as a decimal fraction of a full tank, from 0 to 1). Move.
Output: 0.5
